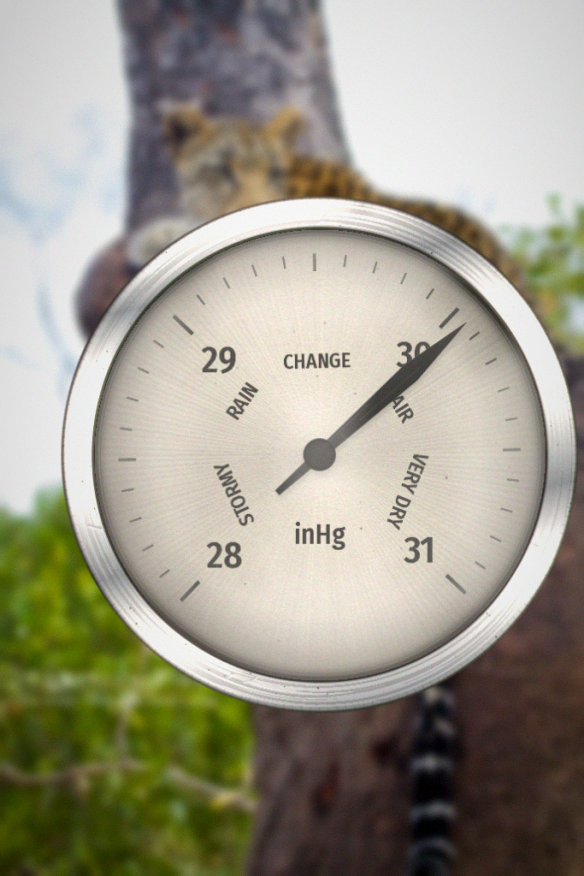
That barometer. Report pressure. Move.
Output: 30.05 inHg
